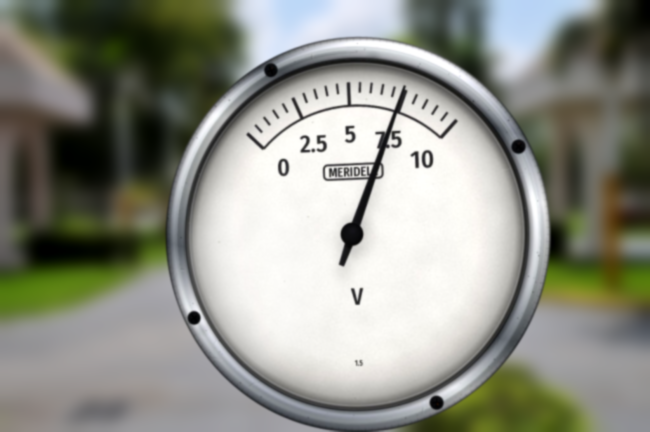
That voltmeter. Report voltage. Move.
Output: 7.5 V
